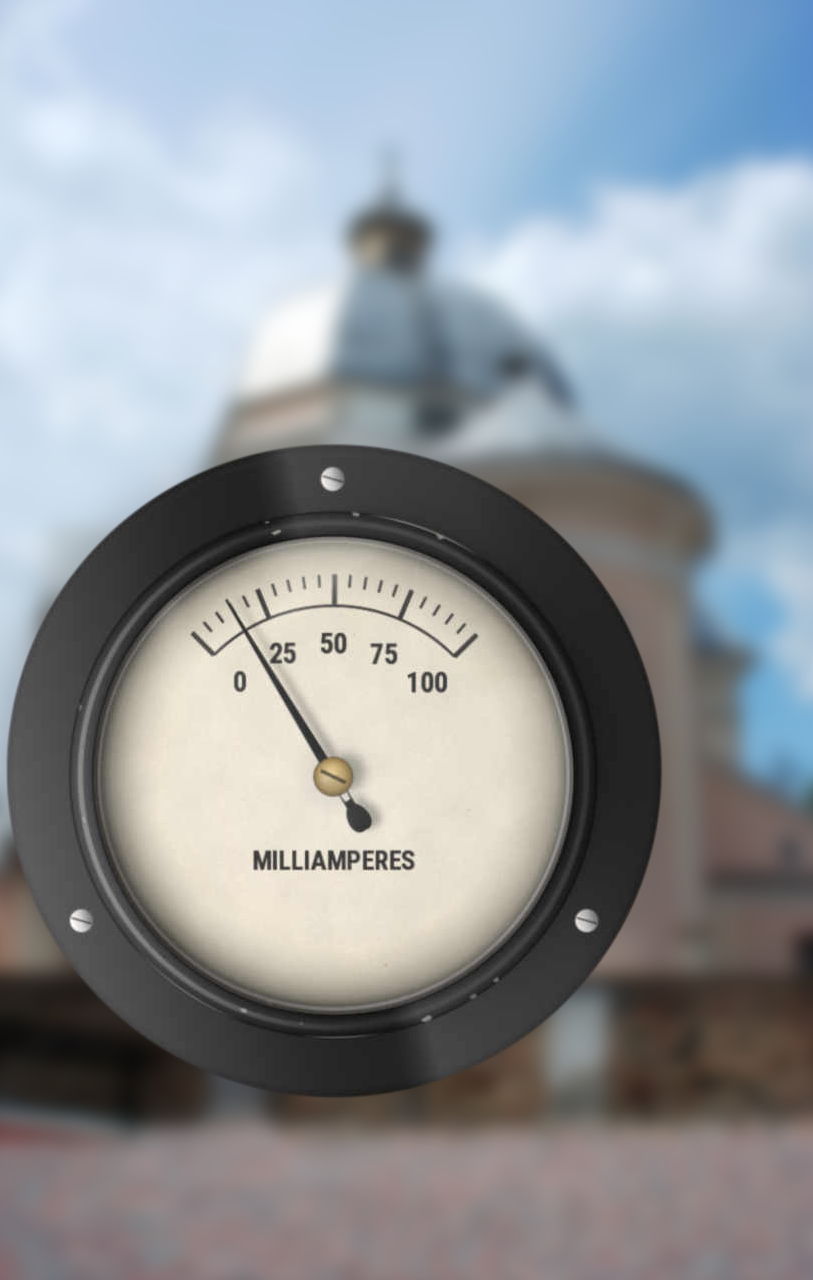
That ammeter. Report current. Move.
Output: 15 mA
